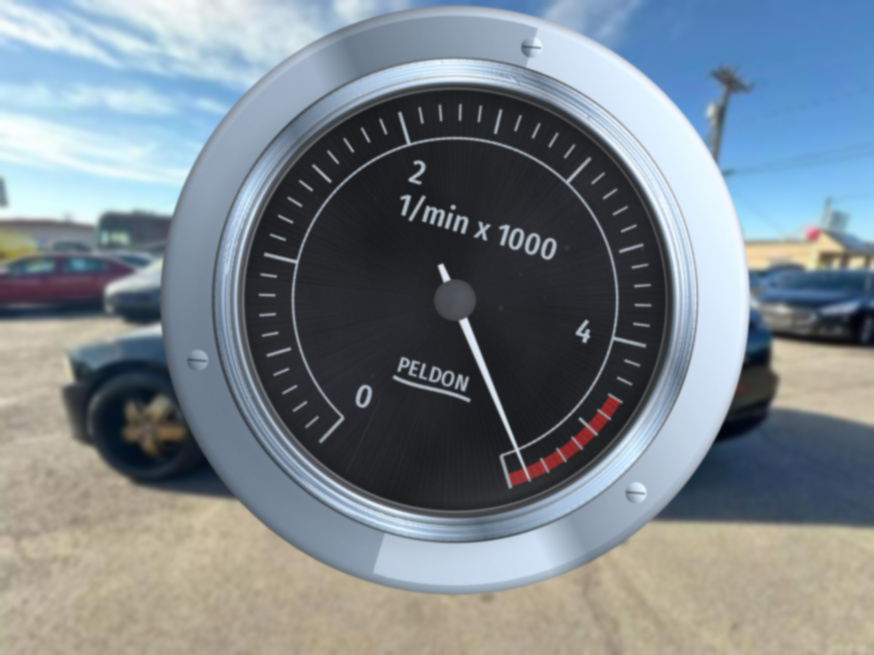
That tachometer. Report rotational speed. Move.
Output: 4900 rpm
